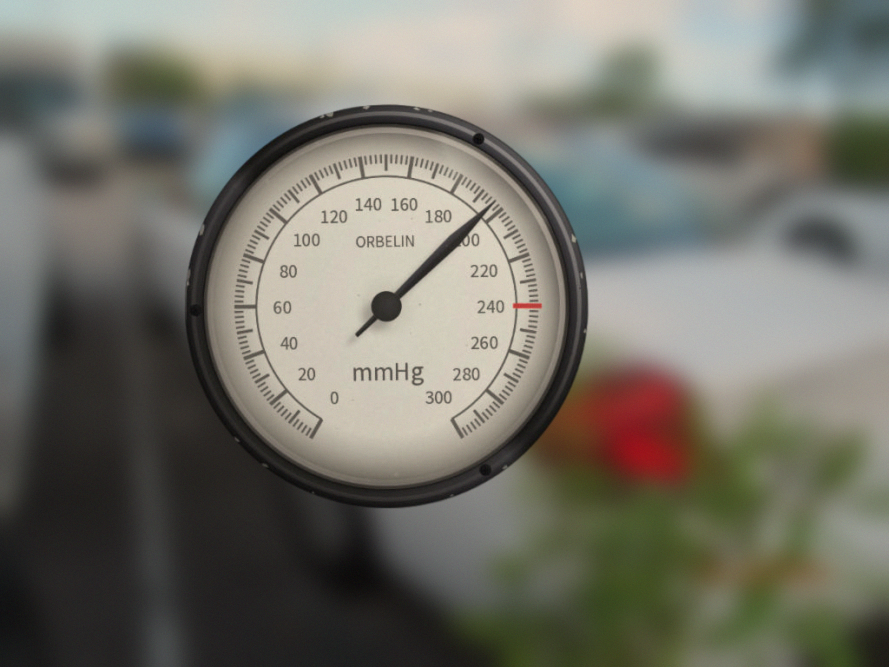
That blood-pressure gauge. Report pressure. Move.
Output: 196 mmHg
